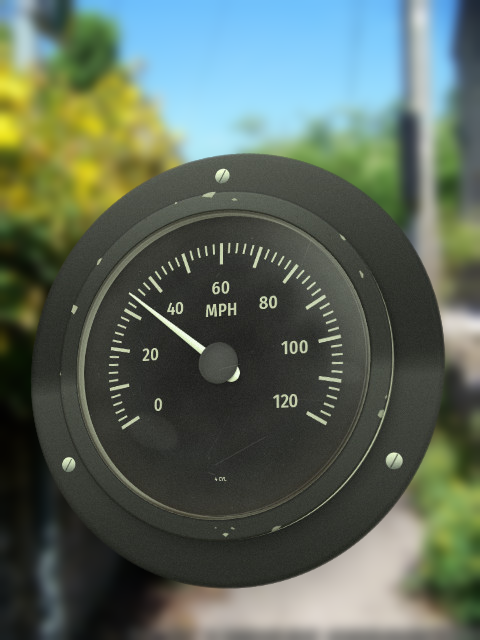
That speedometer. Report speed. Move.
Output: 34 mph
